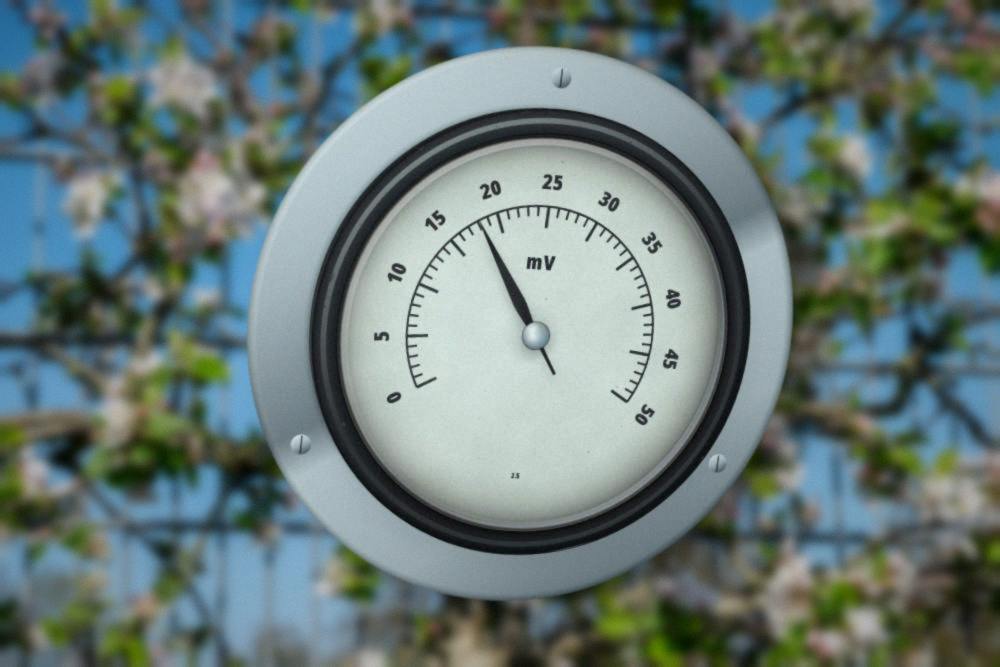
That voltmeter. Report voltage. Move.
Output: 18 mV
